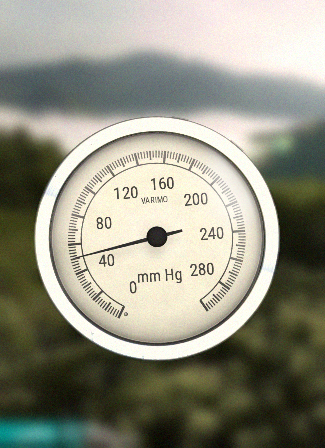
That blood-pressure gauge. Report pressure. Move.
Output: 50 mmHg
